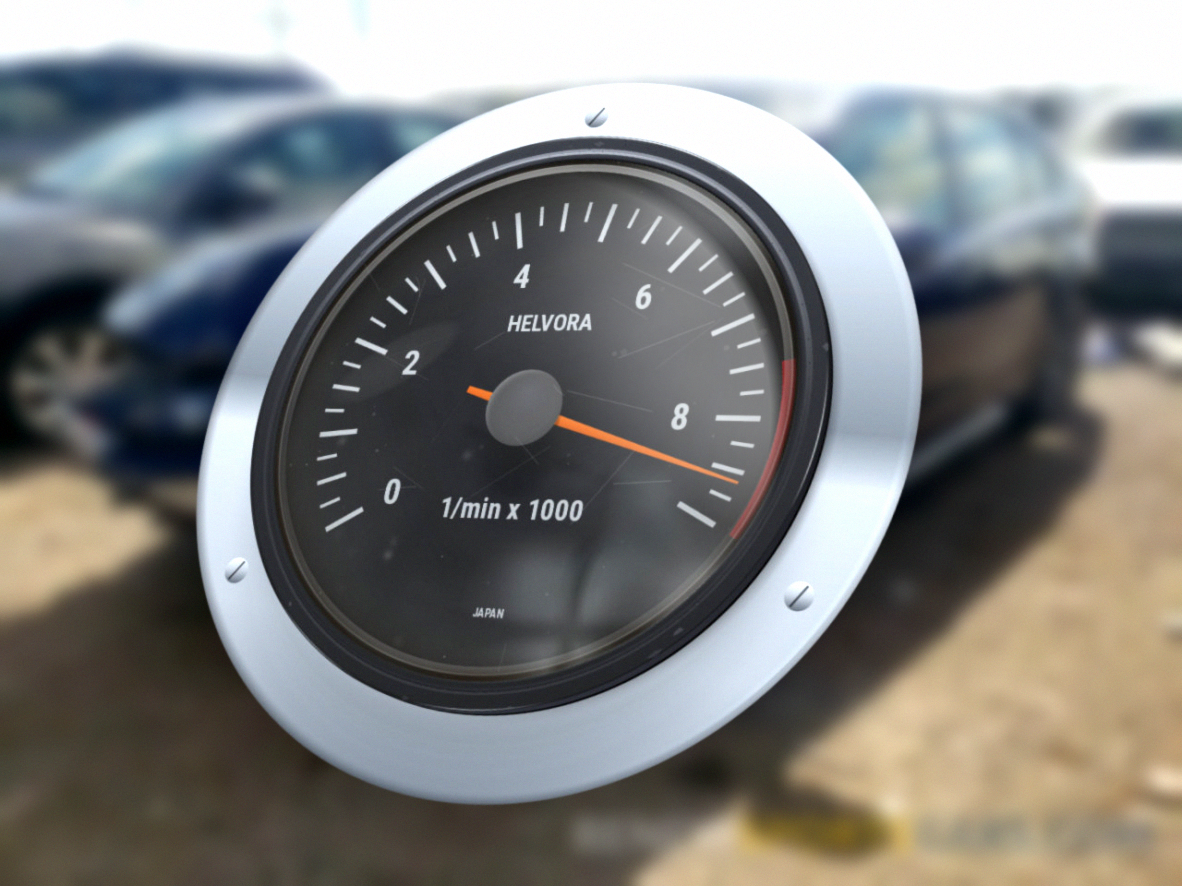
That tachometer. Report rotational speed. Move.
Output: 8625 rpm
